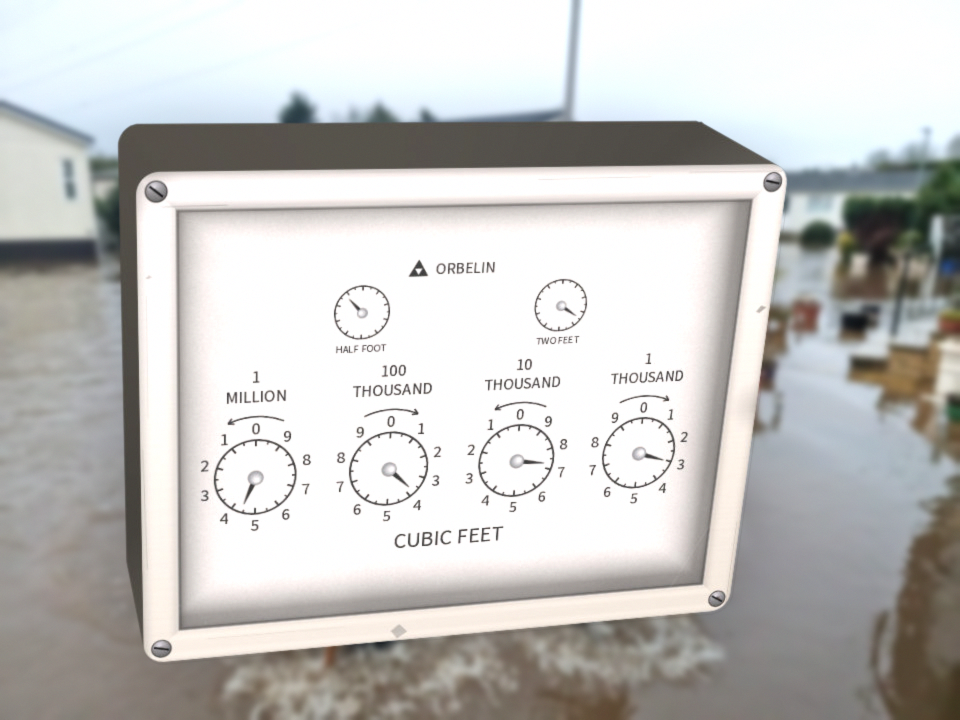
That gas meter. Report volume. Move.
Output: 437300 ft³
